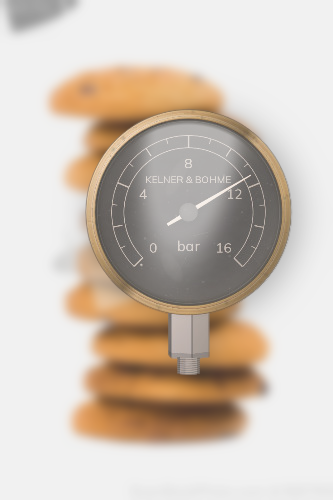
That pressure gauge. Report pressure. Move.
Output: 11.5 bar
